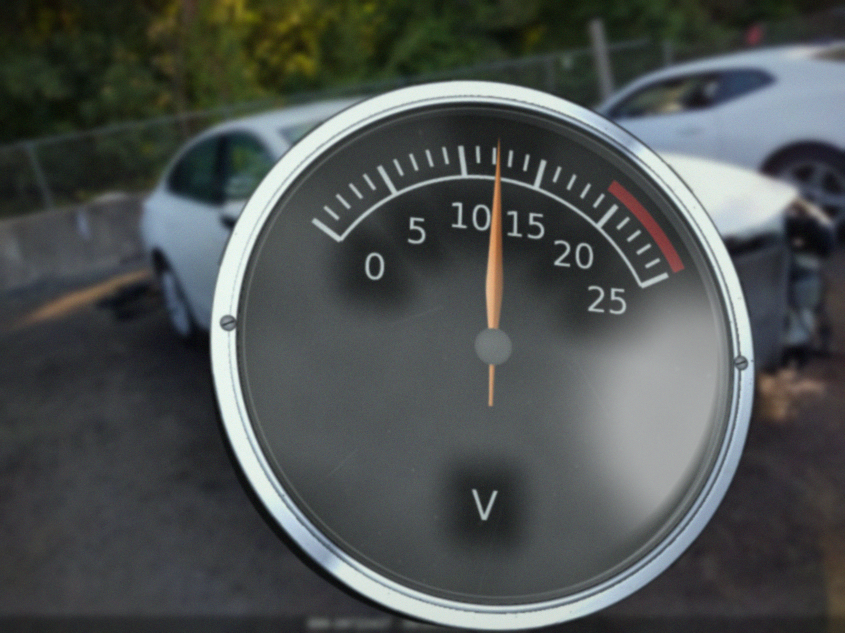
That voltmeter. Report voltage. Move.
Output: 12 V
